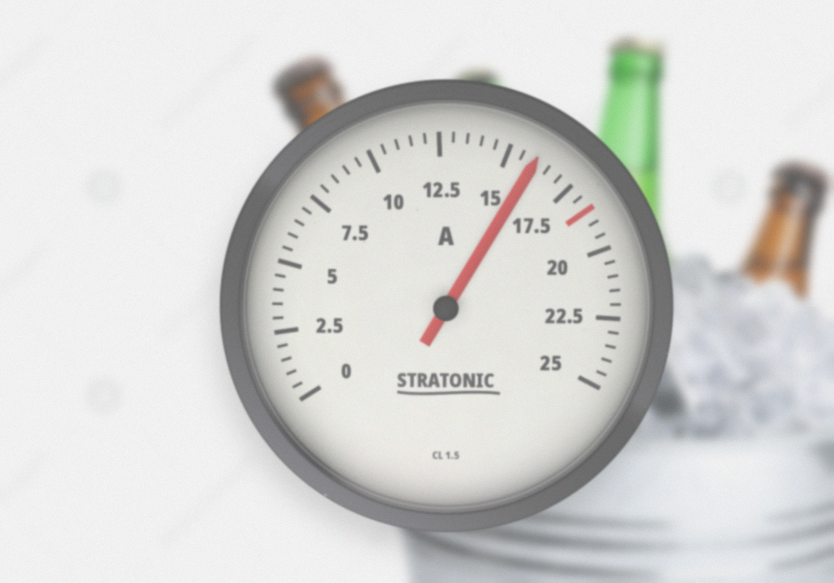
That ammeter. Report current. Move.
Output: 16 A
